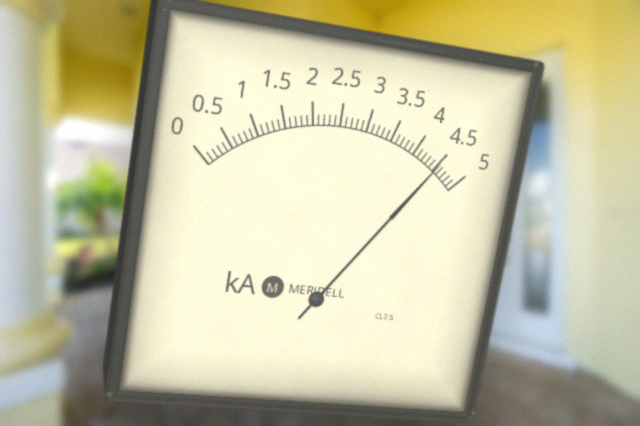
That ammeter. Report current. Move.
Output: 4.5 kA
